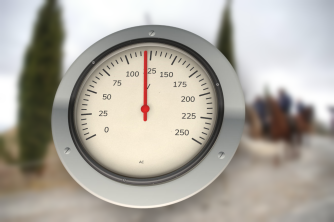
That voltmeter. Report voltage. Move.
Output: 120 V
